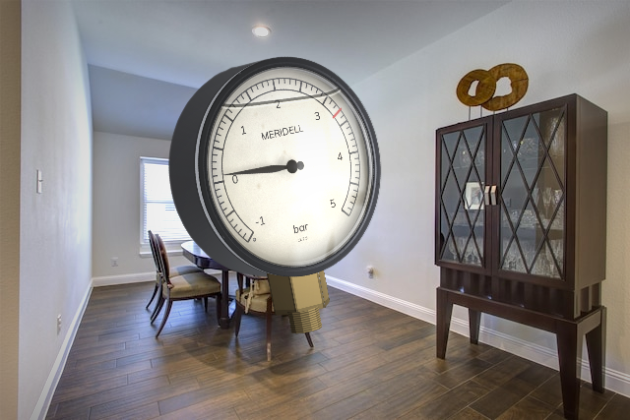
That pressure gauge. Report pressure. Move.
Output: 0.1 bar
